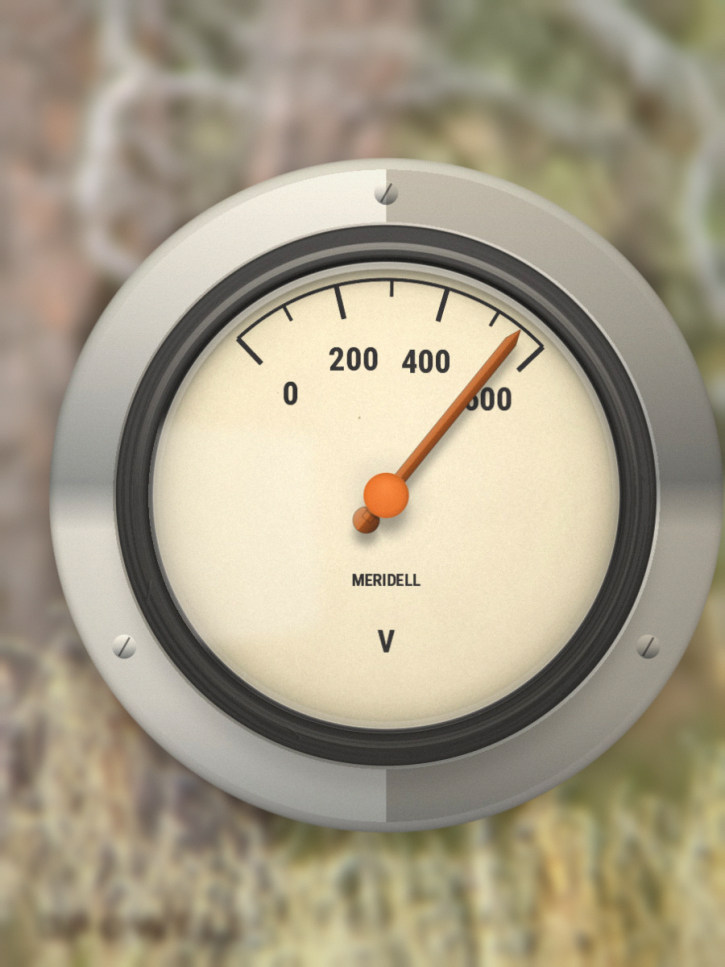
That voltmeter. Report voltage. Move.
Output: 550 V
